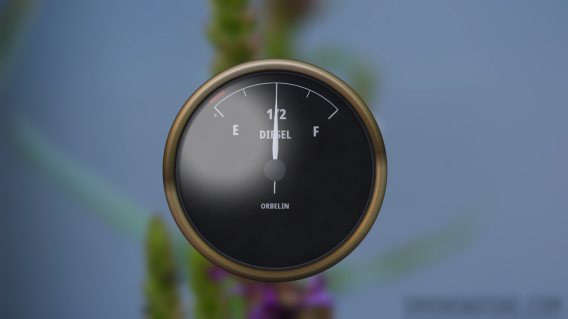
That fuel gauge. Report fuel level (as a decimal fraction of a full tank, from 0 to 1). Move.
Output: 0.5
